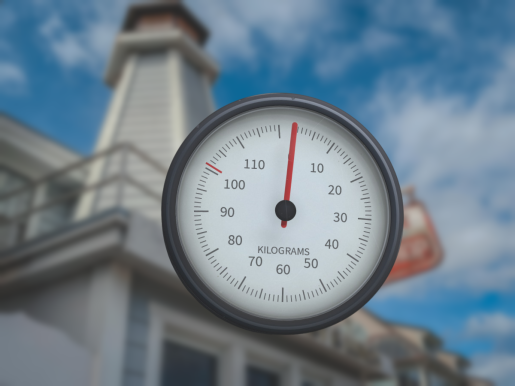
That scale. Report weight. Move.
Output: 0 kg
